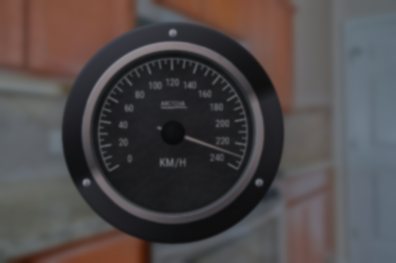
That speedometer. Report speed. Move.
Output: 230 km/h
